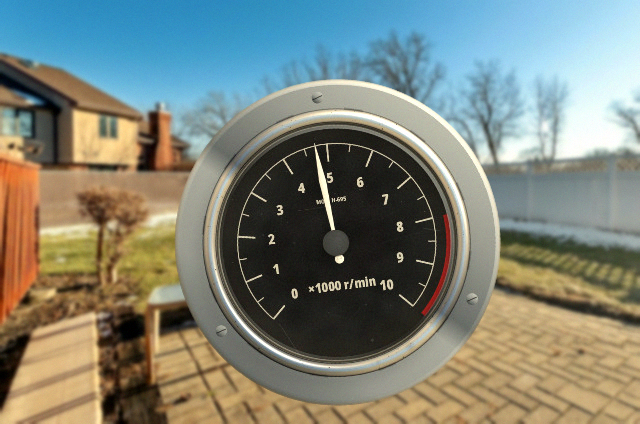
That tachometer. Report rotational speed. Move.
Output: 4750 rpm
